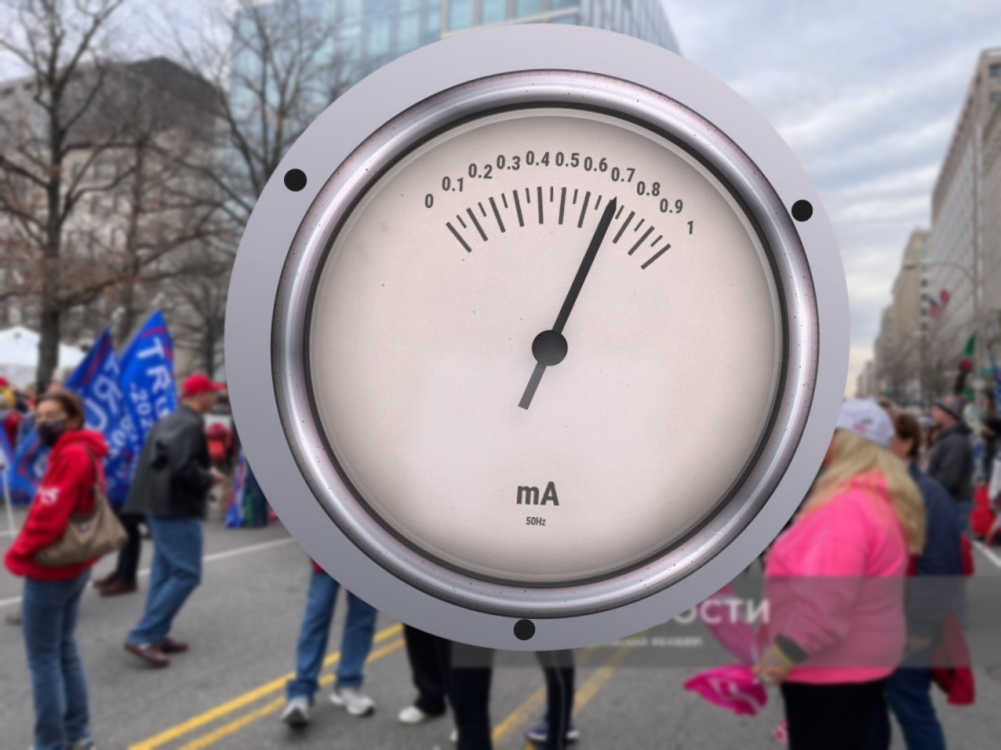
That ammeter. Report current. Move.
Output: 0.7 mA
